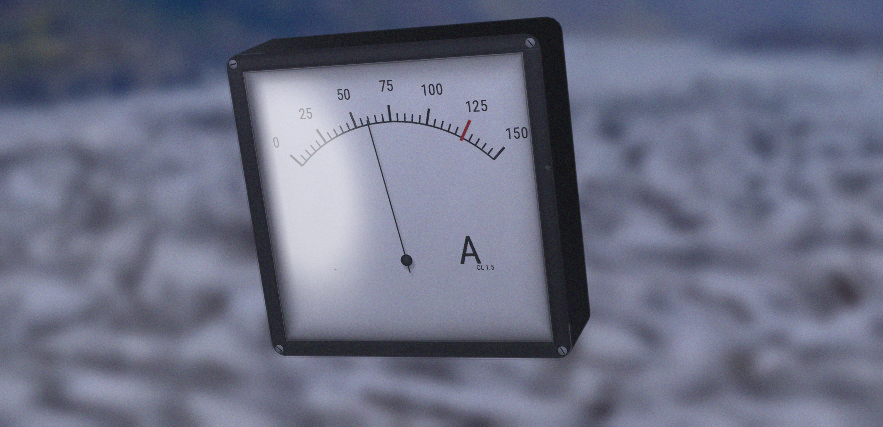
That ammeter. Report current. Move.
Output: 60 A
